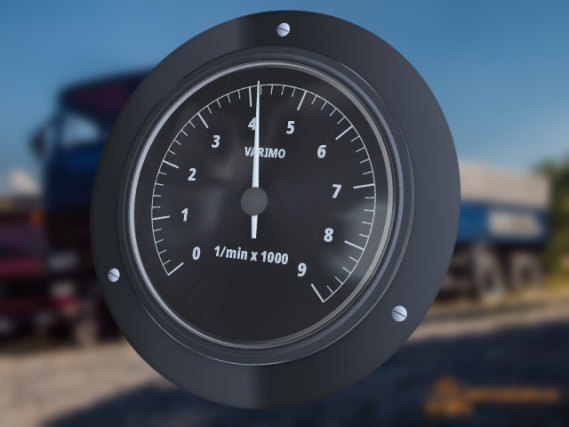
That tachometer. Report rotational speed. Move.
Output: 4200 rpm
